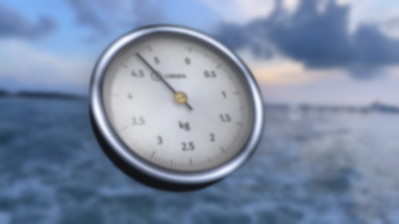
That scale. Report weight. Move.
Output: 4.75 kg
